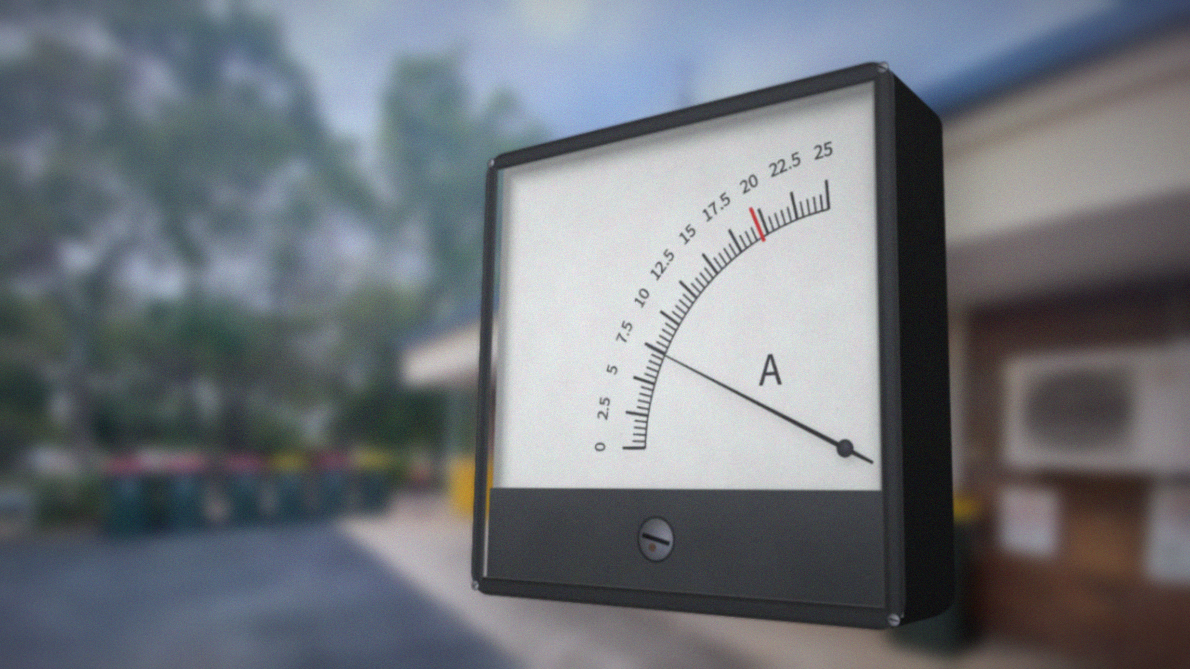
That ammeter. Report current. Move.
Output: 7.5 A
